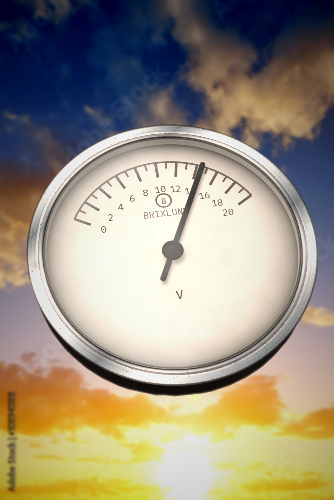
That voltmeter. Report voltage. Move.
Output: 14.5 V
